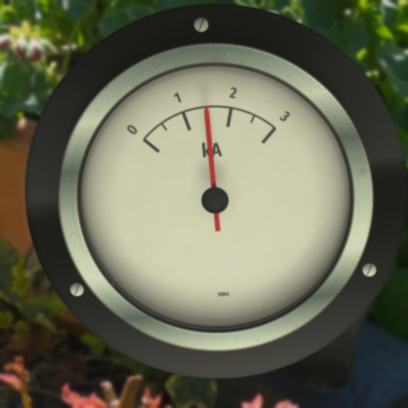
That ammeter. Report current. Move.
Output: 1.5 kA
